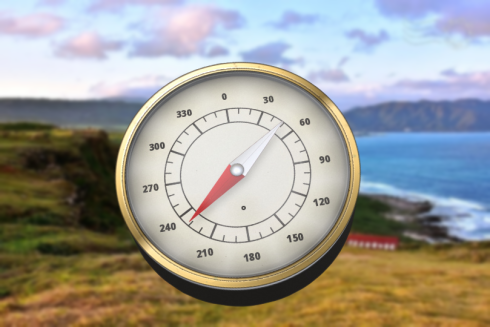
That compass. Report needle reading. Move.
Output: 230 °
